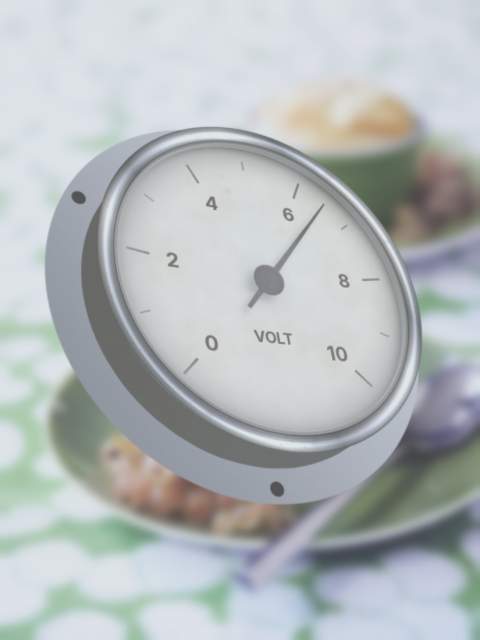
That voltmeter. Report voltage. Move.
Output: 6.5 V
